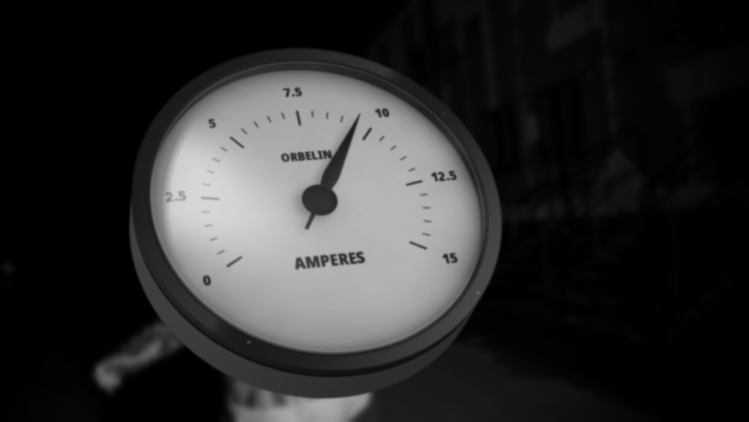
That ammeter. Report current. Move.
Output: 9.5 A
